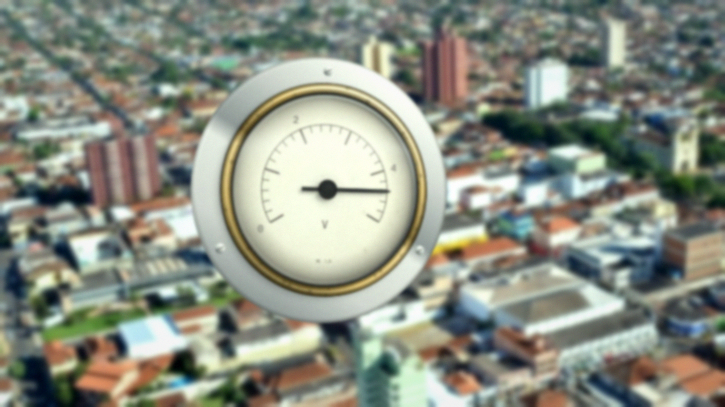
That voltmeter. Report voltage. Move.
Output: 4.4 V
